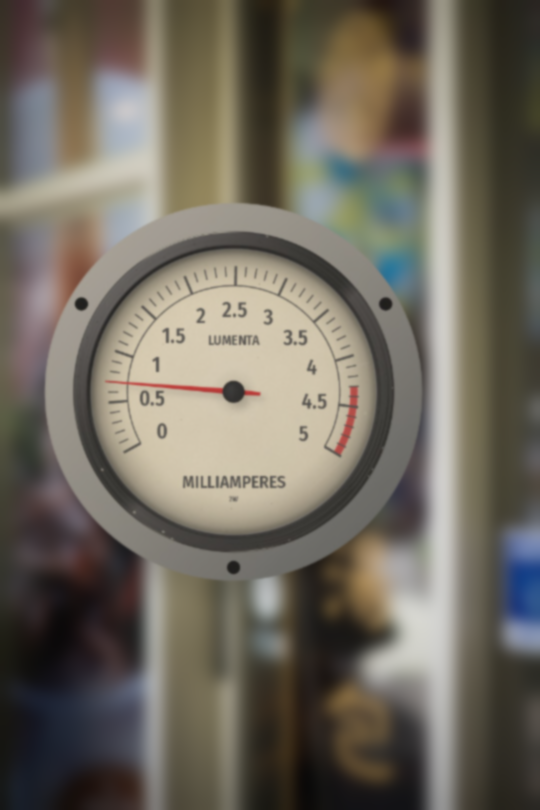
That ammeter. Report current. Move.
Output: 0.7 mA
